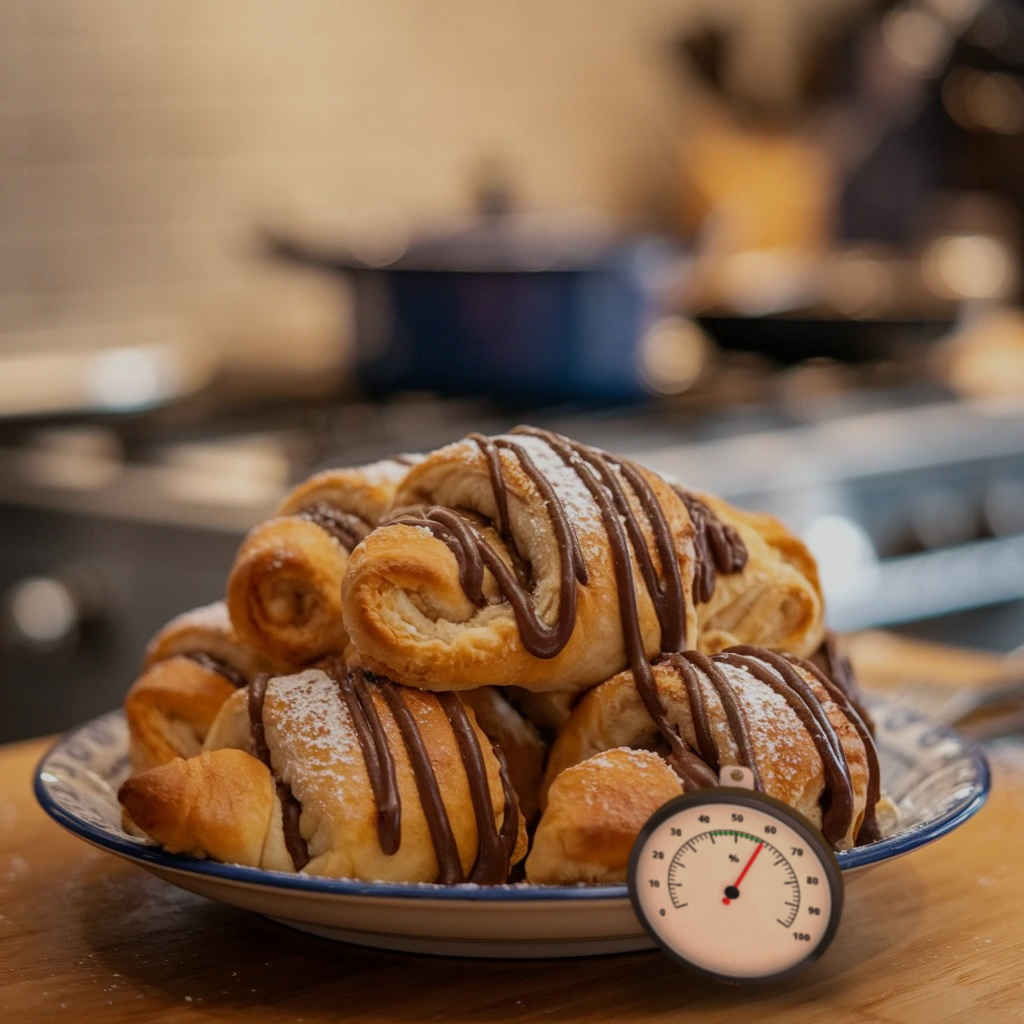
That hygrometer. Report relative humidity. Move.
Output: 60 %
